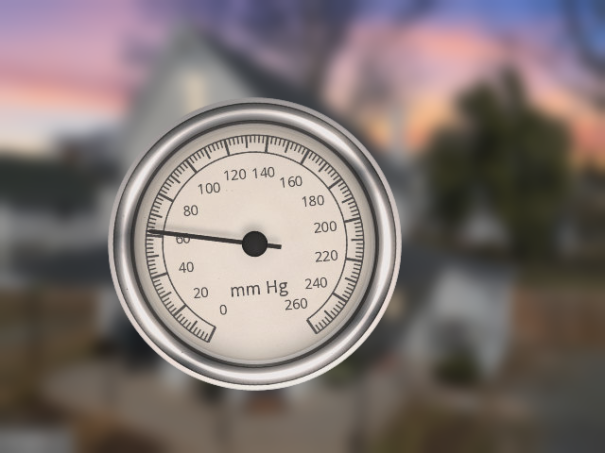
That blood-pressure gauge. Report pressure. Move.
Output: 62 mmHg
